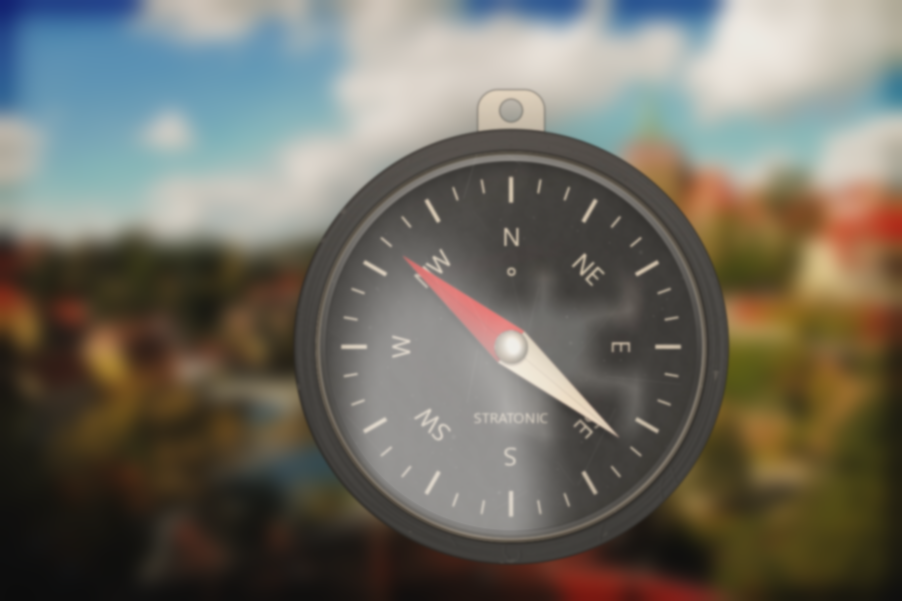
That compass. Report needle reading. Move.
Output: 310 °
